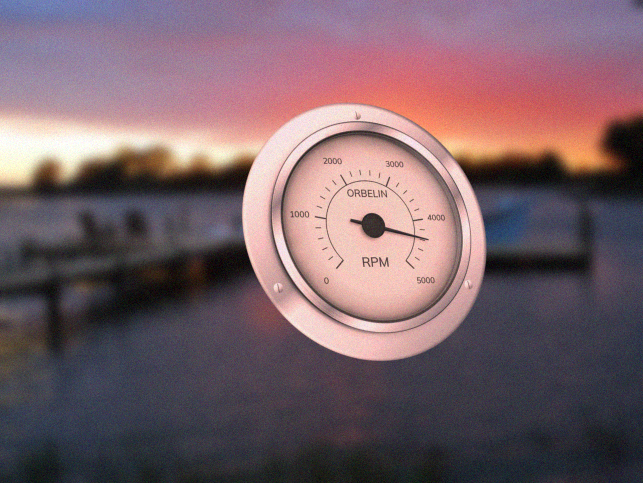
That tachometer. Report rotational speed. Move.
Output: 4400 rpm
